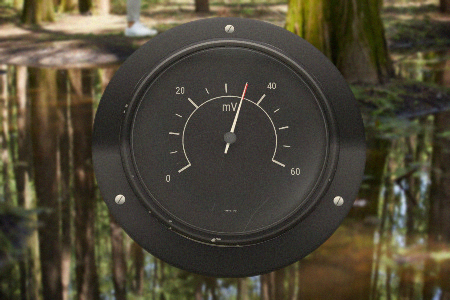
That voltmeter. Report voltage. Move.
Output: 35 mV
